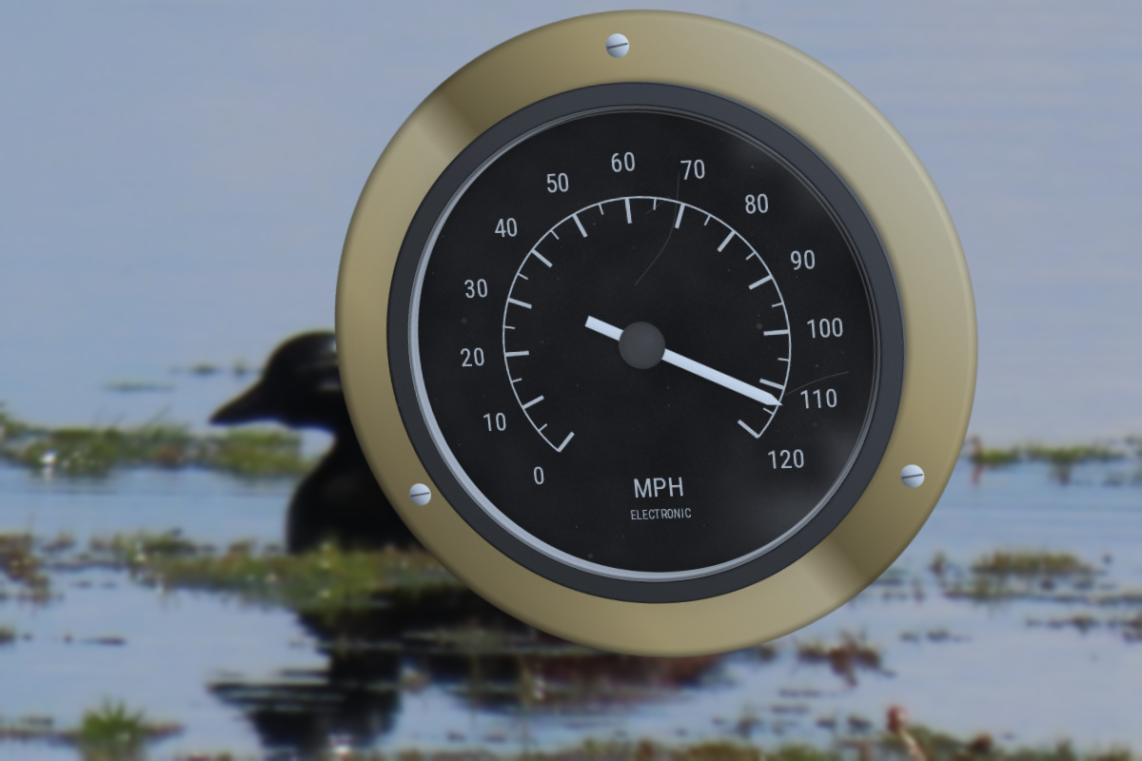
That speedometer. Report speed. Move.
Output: 112.5 mph
